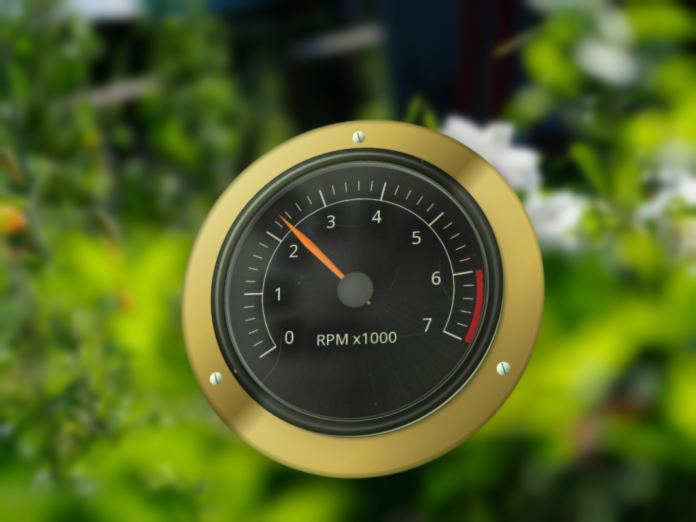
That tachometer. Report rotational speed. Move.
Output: 2300 rpm
